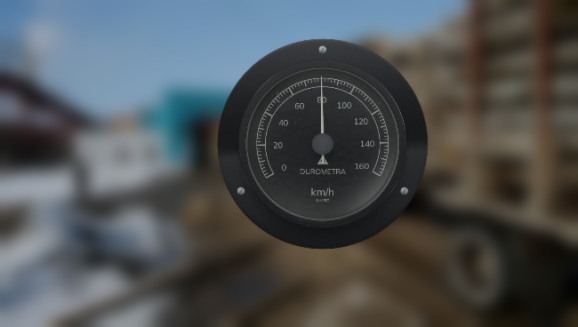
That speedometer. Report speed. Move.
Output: 80 km/h
